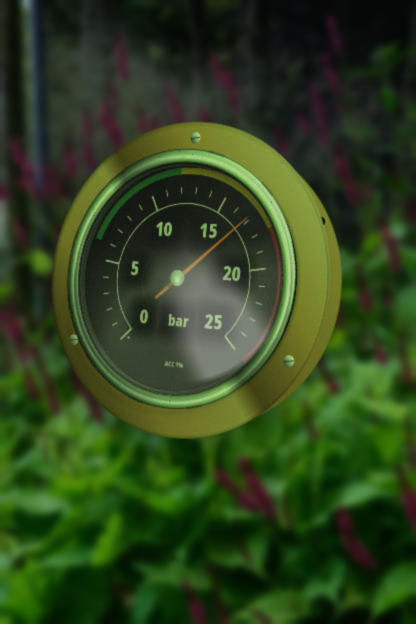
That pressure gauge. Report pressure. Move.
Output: 17 bar
